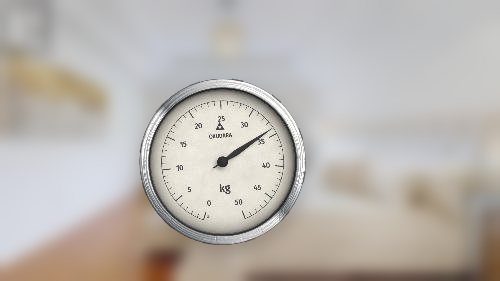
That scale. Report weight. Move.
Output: 34 kg
